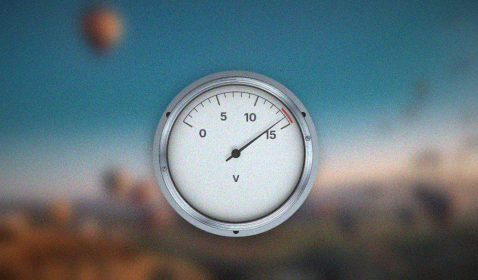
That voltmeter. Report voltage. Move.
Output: 14 V
